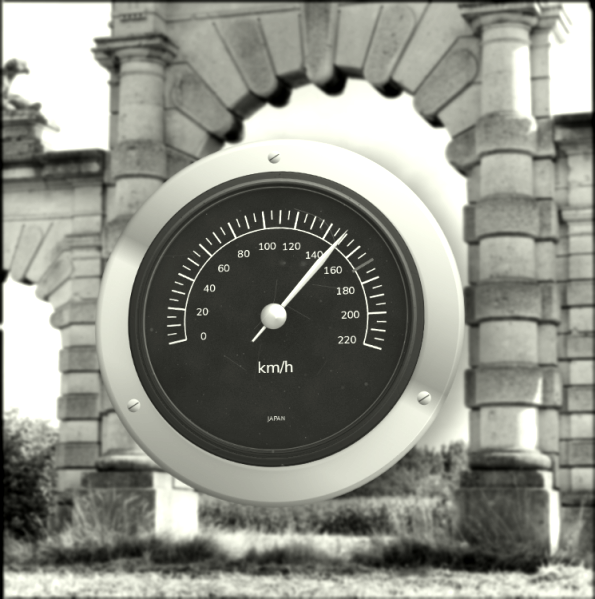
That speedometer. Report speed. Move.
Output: 150 km/h
